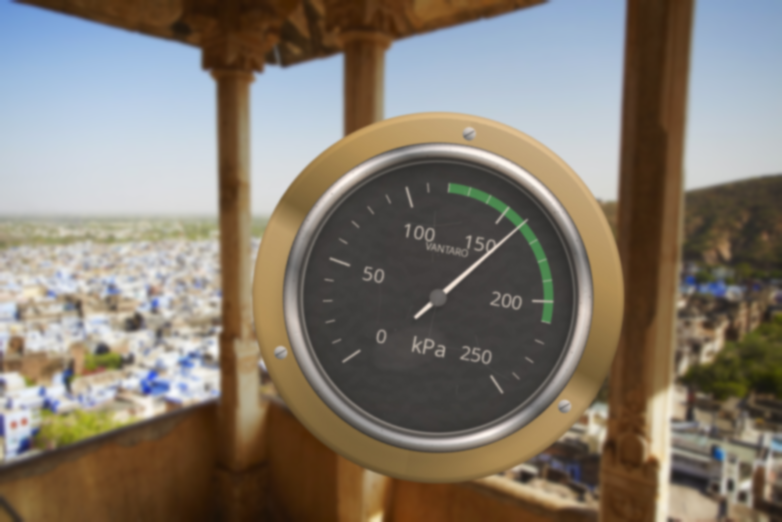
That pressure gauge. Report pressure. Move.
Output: 160 kPa
